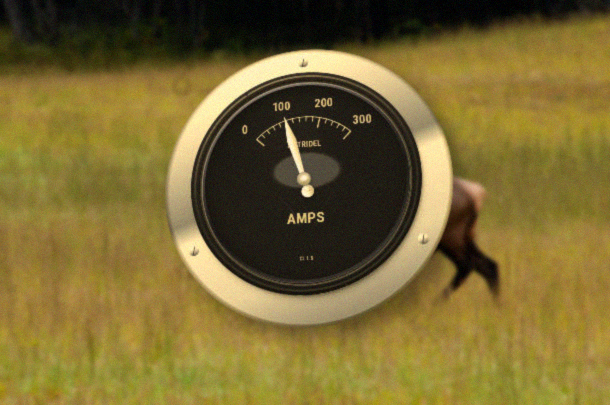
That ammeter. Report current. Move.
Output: 100 A
